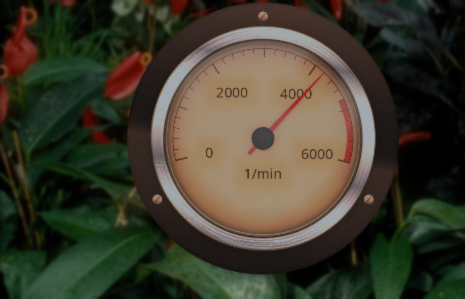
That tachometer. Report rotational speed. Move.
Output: 4200 rpm
